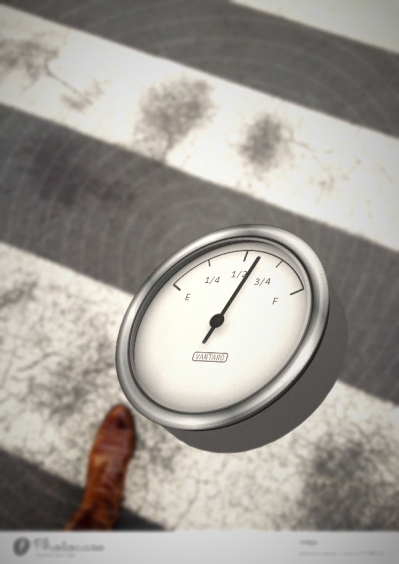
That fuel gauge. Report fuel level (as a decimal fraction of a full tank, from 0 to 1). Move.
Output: 0.625
